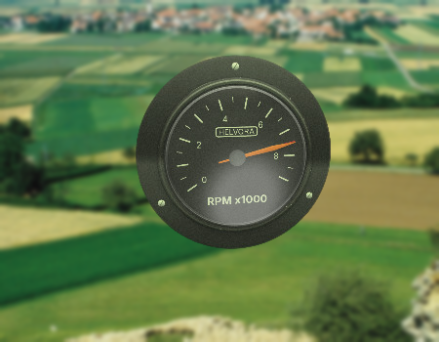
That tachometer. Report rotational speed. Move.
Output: 7500 rpm
